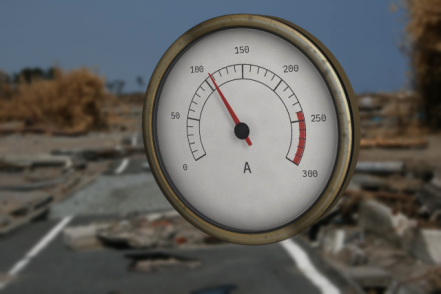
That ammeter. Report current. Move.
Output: 110 A
